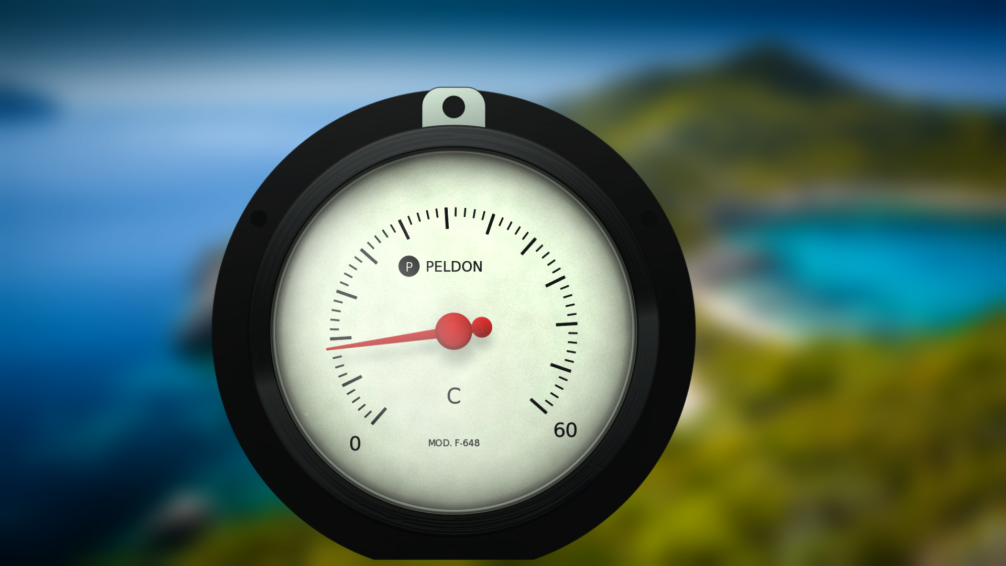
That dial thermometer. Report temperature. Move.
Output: 9 °C
